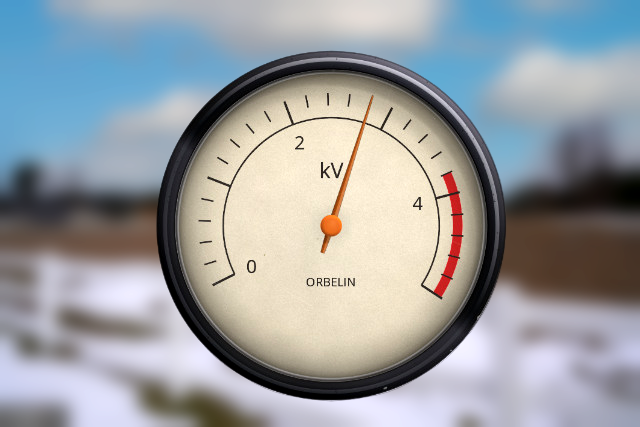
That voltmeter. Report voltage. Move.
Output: 2.8 kV
